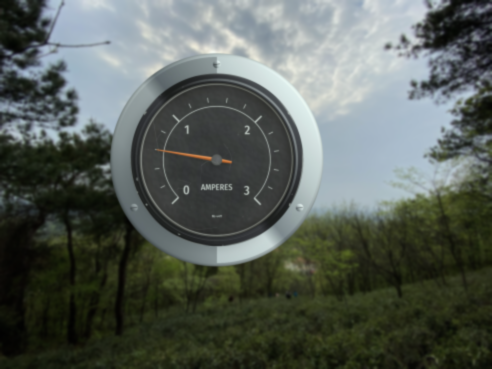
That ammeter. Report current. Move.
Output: 0.6 A
